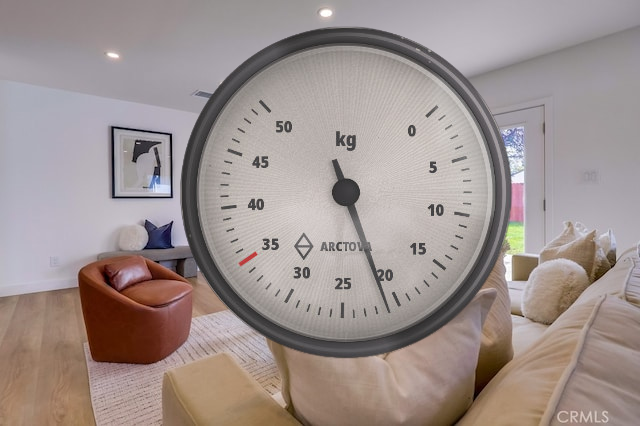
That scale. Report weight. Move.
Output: 21 kg
